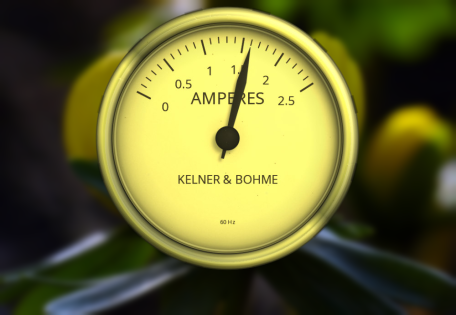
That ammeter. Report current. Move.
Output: 1.6 A
